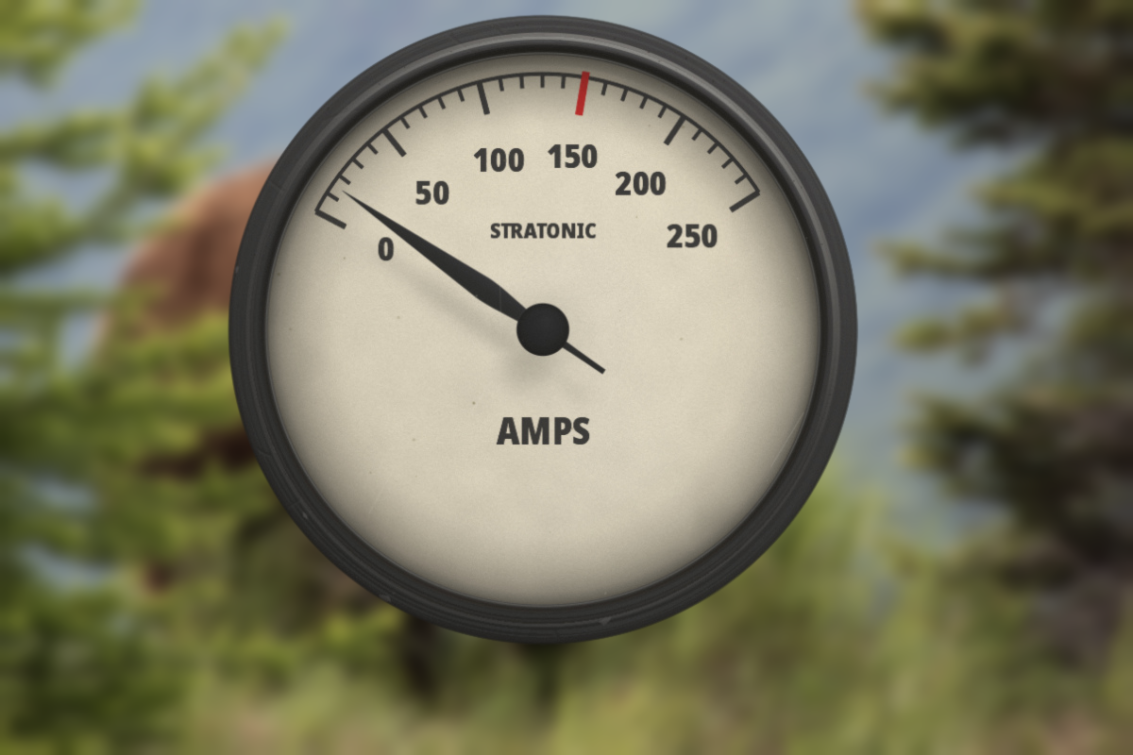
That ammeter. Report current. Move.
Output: 15 A
